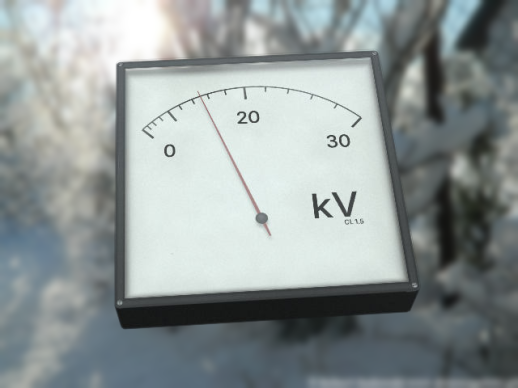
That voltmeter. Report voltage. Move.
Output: 15 kV
